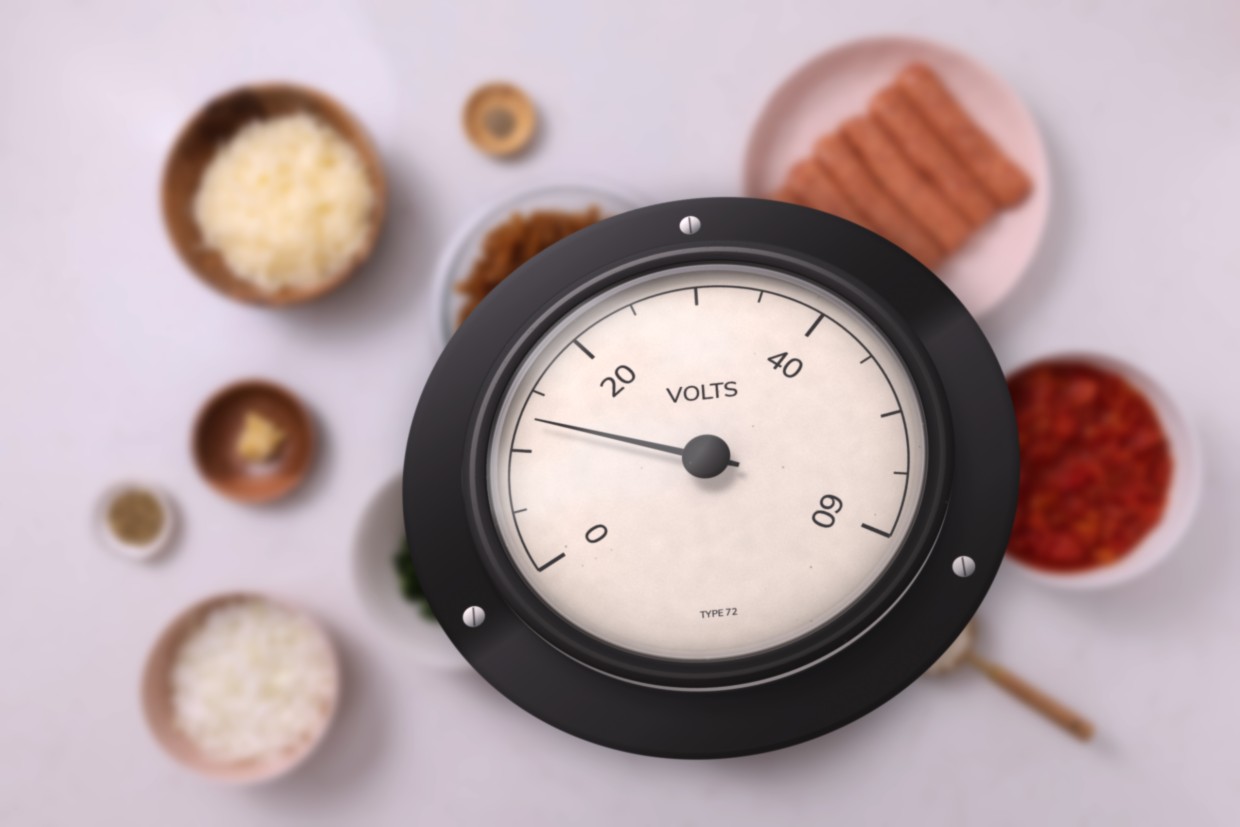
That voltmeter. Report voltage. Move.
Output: 12.5 V
